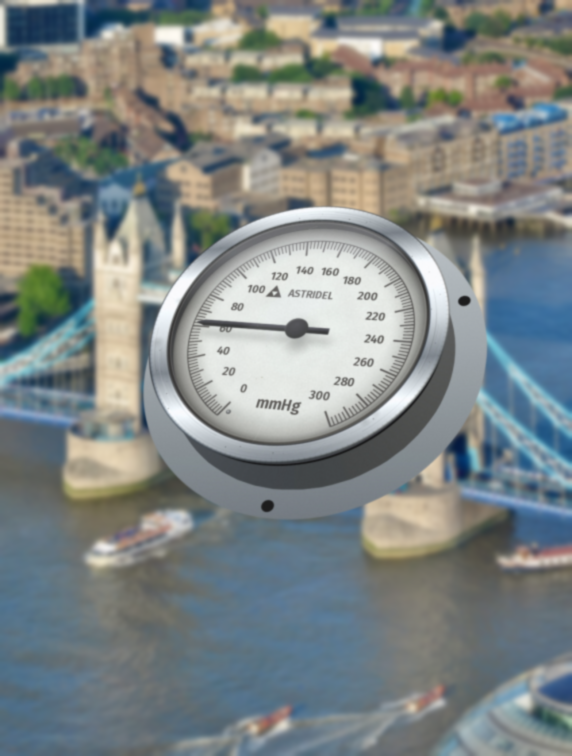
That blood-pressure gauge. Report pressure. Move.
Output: 60 mmHg
